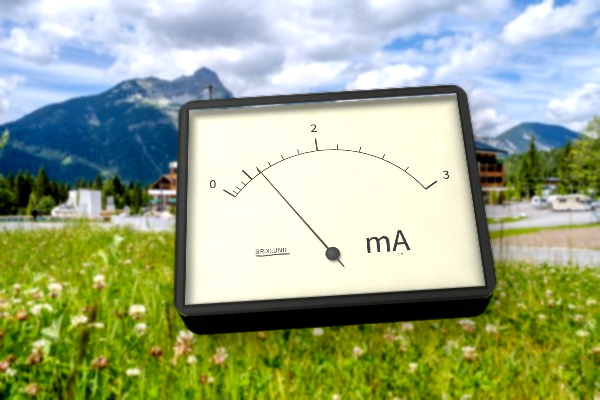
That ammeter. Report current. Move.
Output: 1.2 mA
